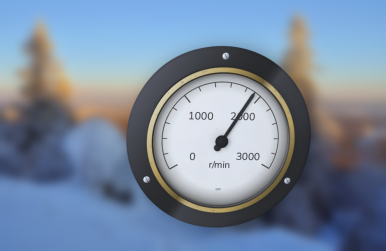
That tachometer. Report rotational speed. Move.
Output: 1900 rpm
